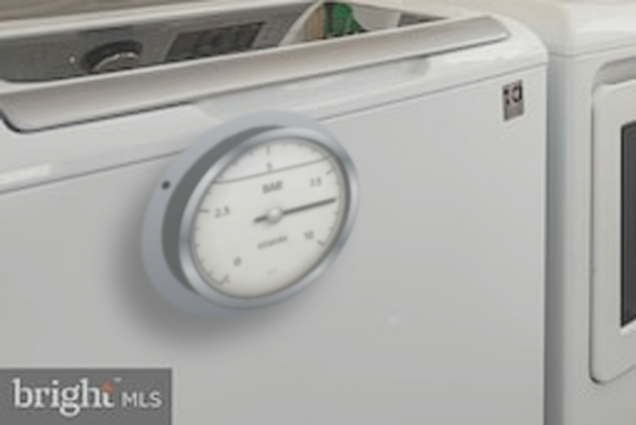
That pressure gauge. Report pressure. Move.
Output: 8.5 bar
